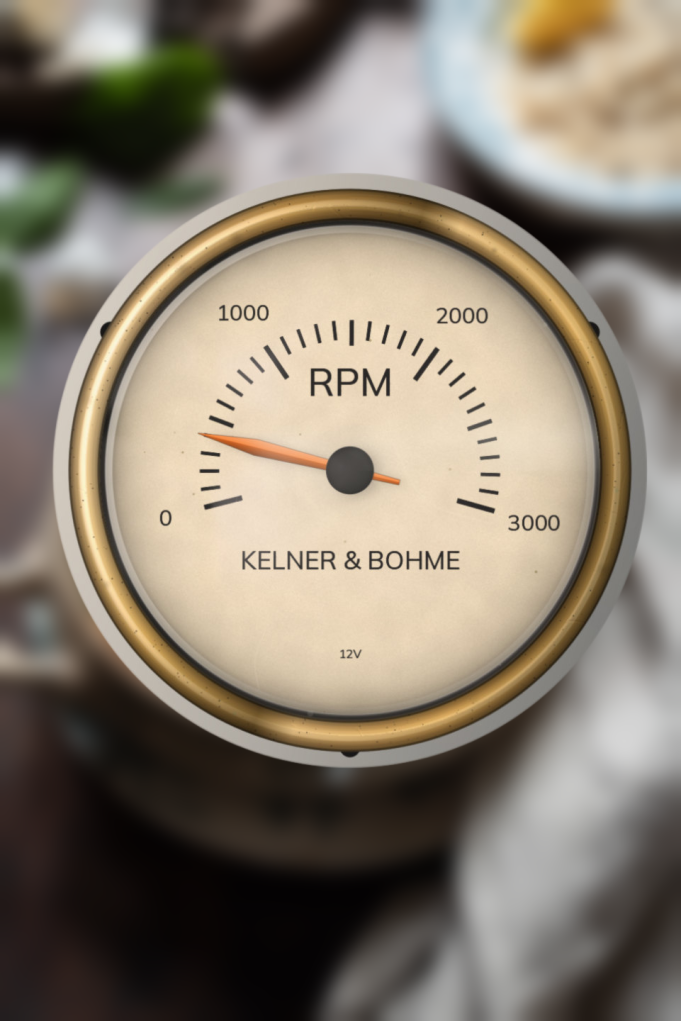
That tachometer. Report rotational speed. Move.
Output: 400 rpm
